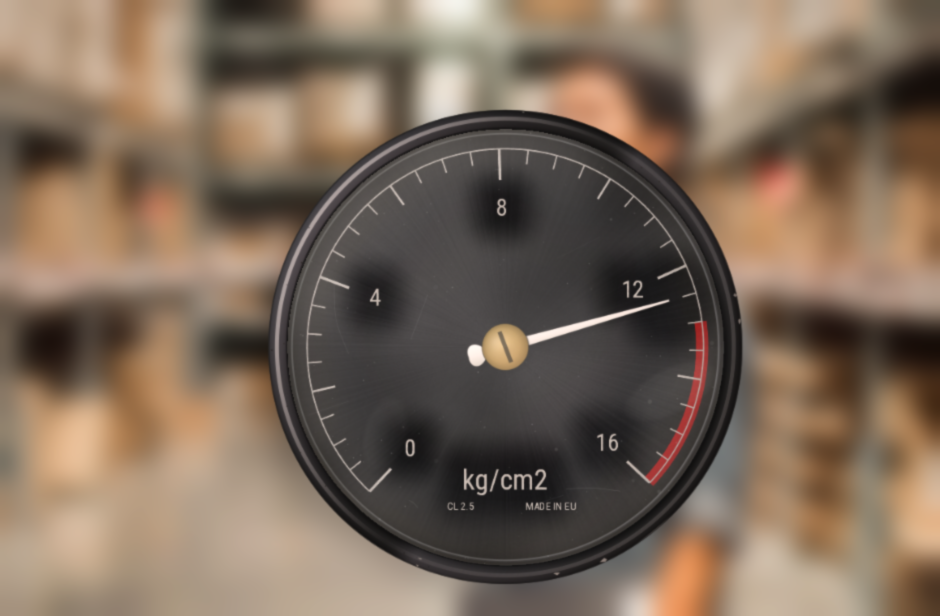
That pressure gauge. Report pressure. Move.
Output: 12.5 kg/cm²
